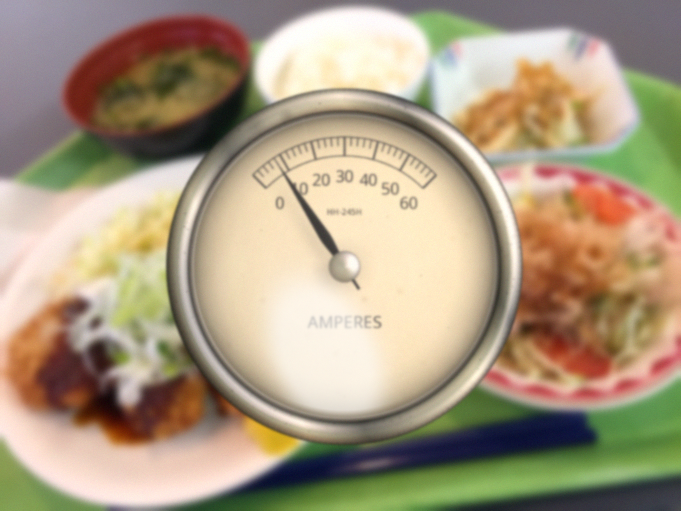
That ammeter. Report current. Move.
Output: 8 A
